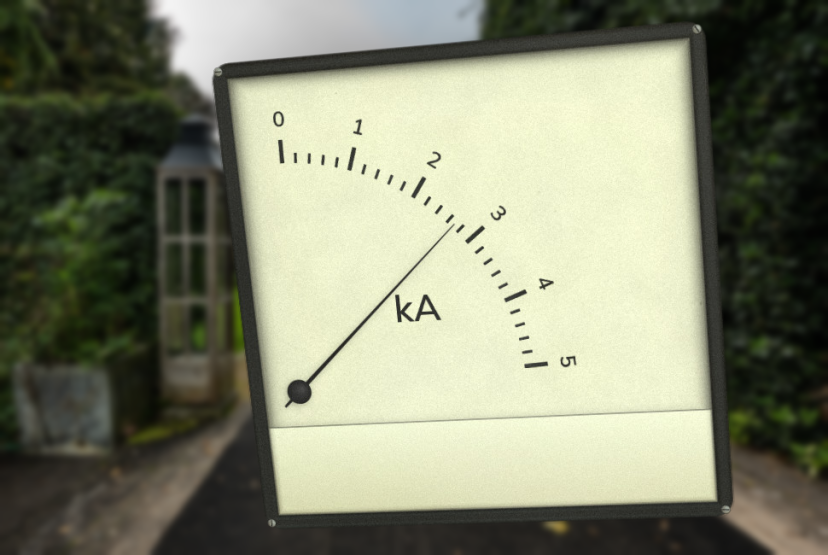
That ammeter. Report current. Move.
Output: 2.7 kA
